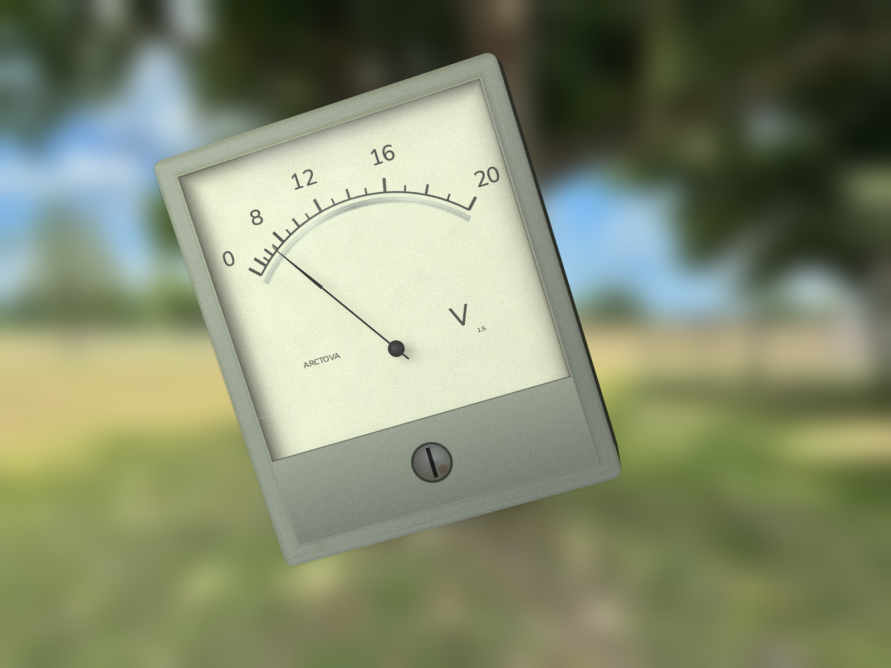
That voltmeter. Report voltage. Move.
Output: 7 V
